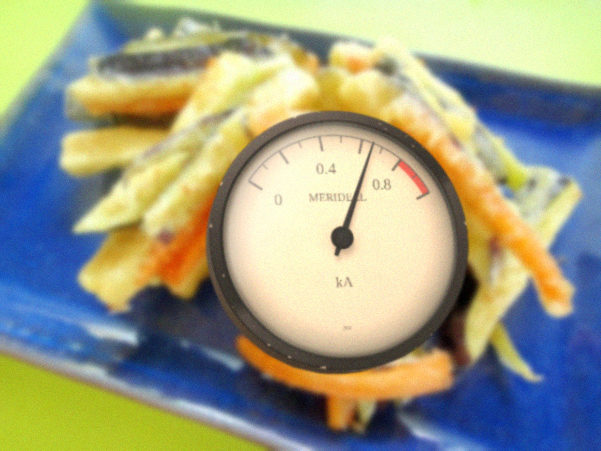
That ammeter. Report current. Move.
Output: 0.65 kA
